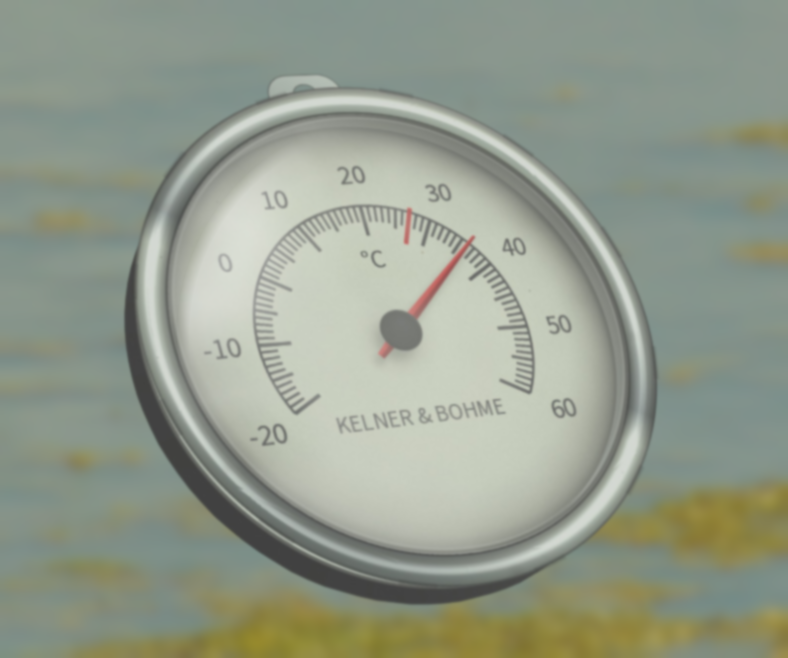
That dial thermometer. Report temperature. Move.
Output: 36 °C
